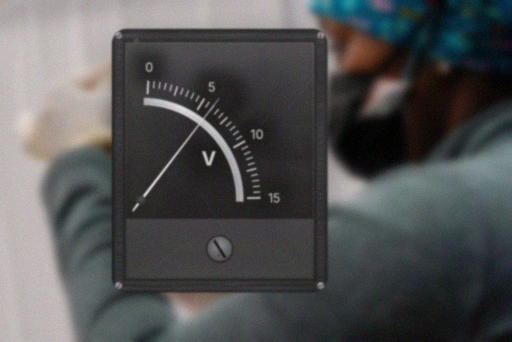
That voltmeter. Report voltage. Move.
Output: 6 V
